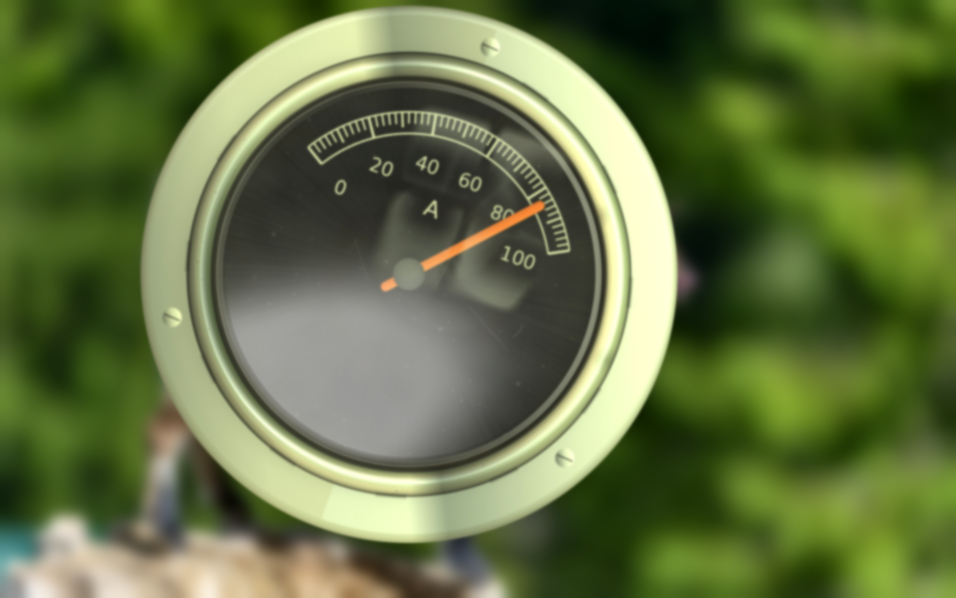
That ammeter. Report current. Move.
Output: 84 A
